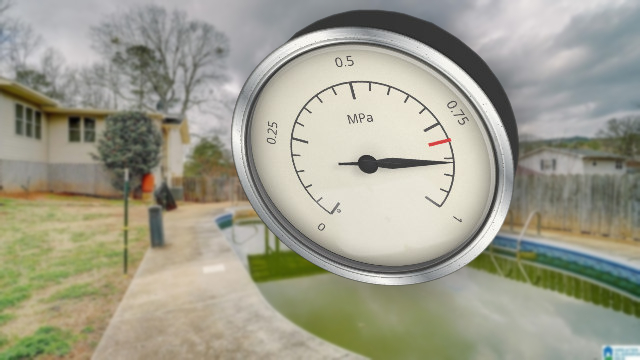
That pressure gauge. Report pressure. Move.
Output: 0.85 MPa
